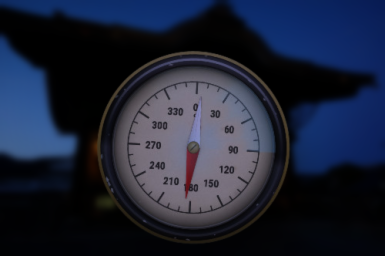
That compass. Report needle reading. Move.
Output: 185 °
